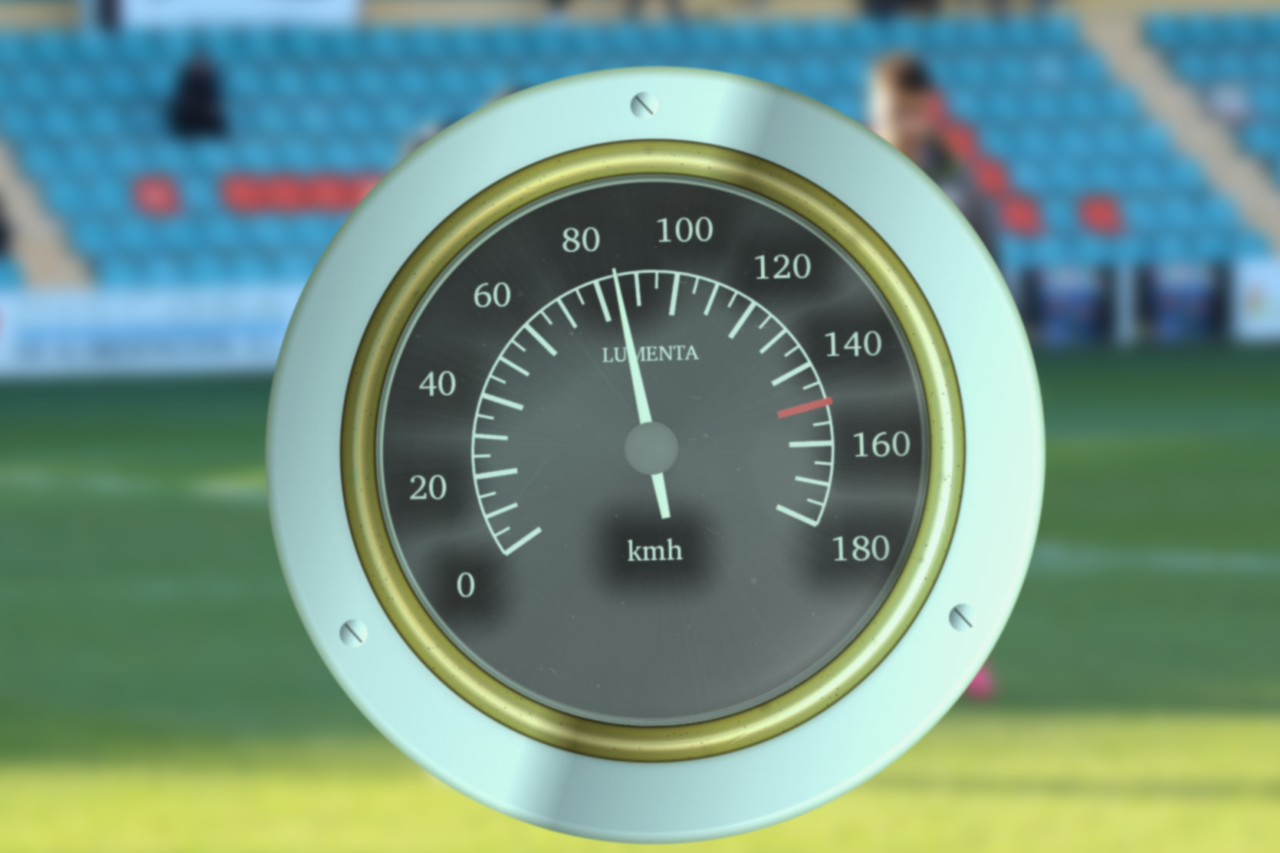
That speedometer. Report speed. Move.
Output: 85 km/h
